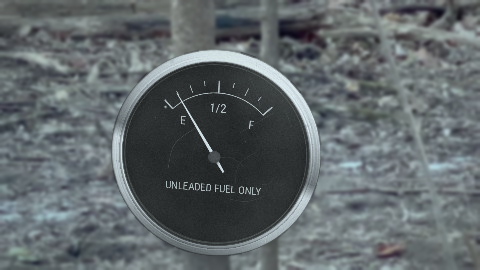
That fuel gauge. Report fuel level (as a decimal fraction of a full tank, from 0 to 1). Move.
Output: 0.125
